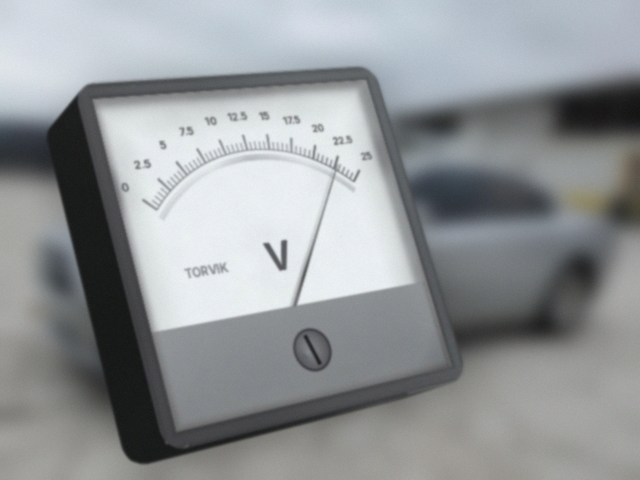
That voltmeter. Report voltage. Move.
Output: 22.5 V
